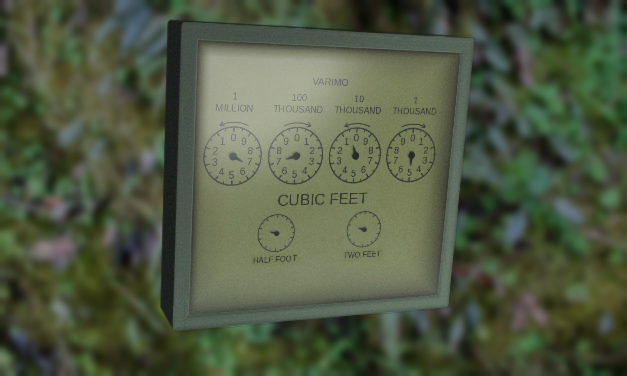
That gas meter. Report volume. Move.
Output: 670500 ft³
